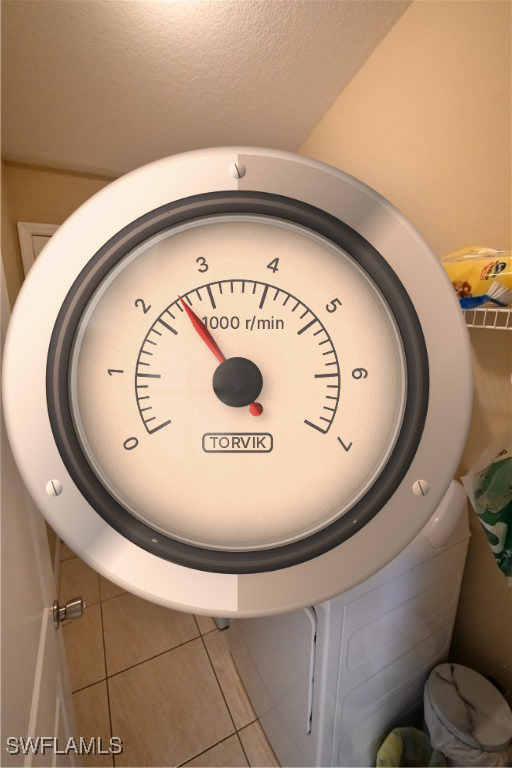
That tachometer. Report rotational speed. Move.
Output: 2500 rpm
